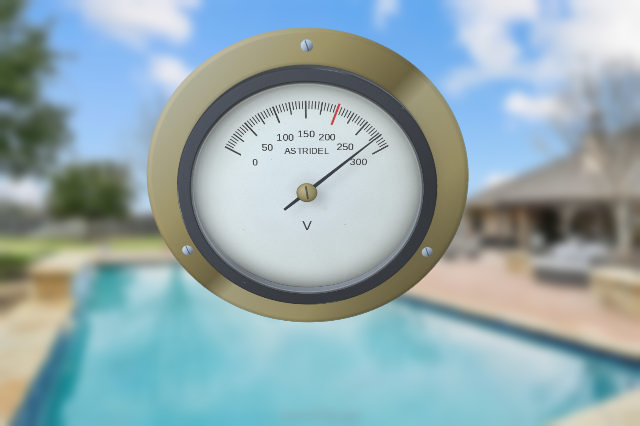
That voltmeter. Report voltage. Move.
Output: 275 V
